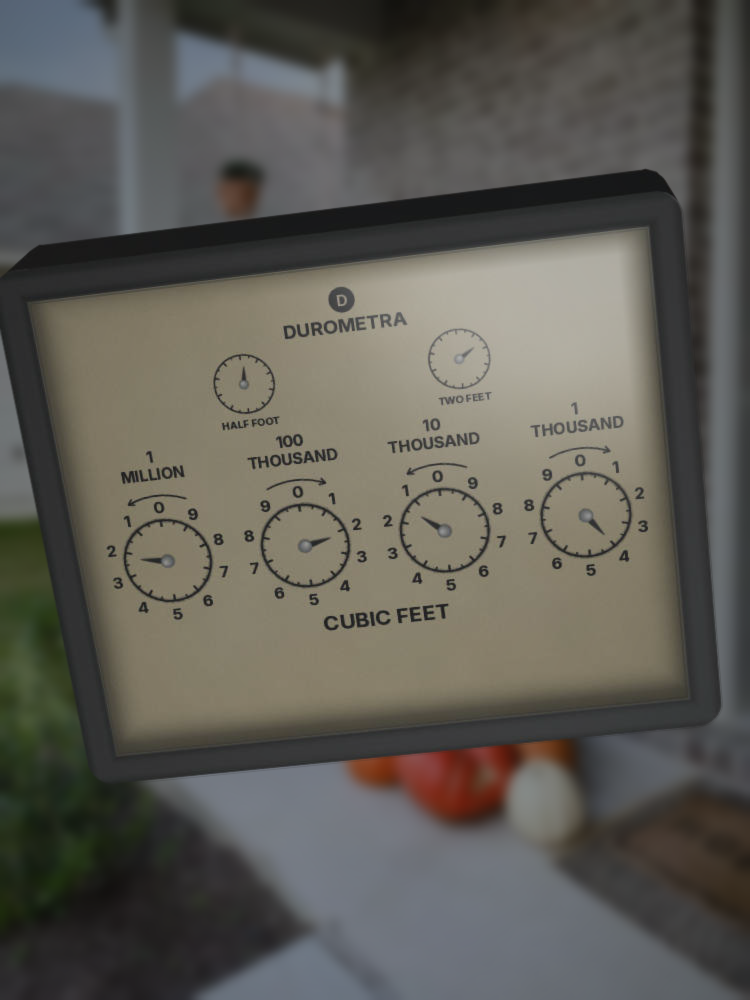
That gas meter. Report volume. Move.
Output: 221400 ft³
